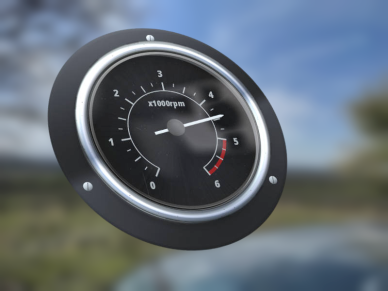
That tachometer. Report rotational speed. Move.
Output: 4500 rpm
